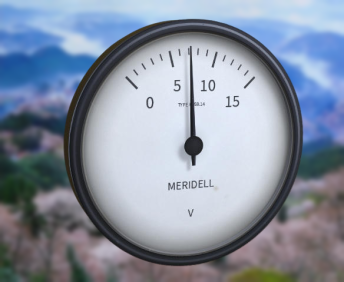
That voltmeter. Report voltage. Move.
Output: 7 V
